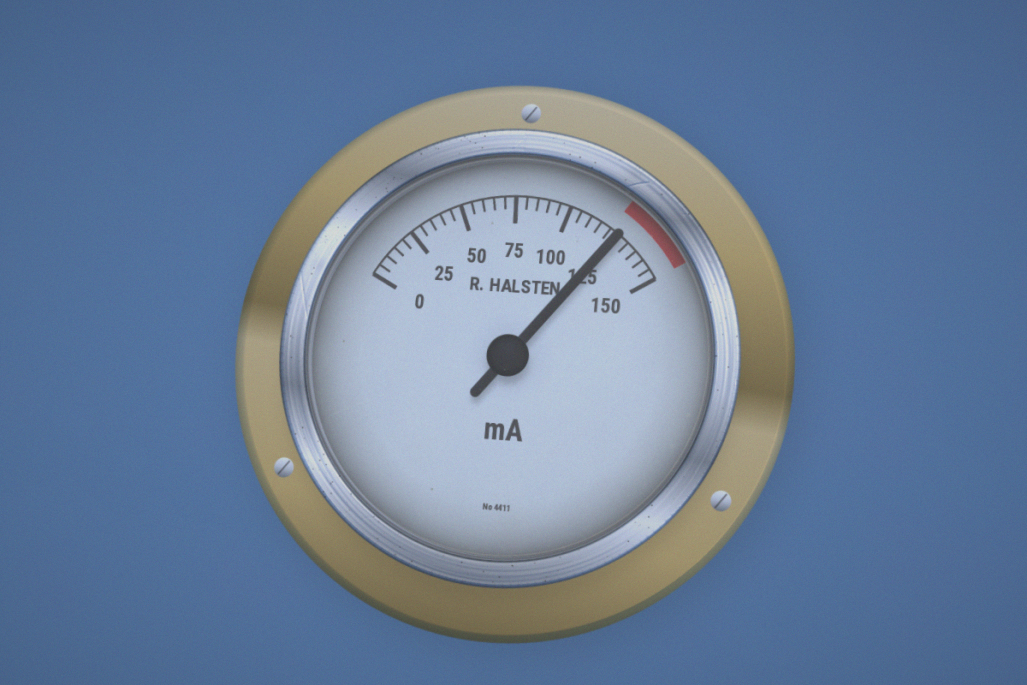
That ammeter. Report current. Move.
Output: 125 mA
